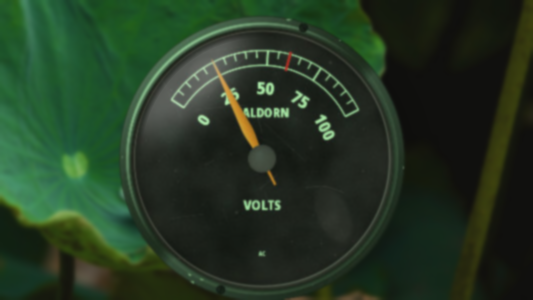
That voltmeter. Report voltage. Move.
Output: 25 V
